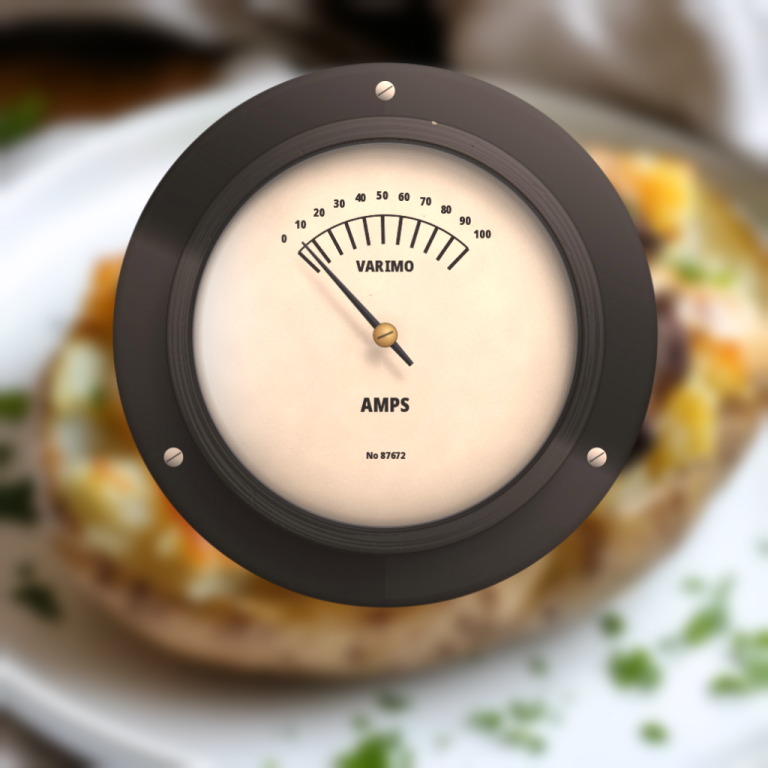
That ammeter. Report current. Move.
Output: 5 A
